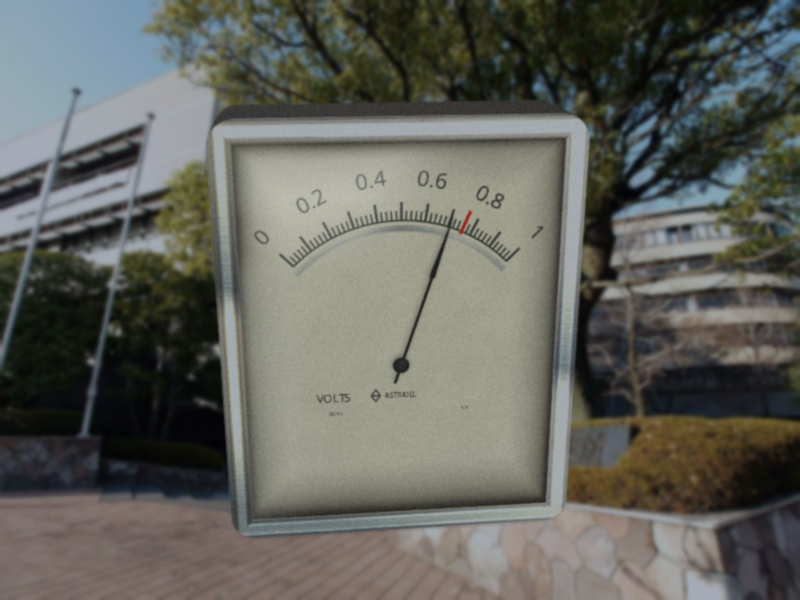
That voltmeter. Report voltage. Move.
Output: 0.7 V
